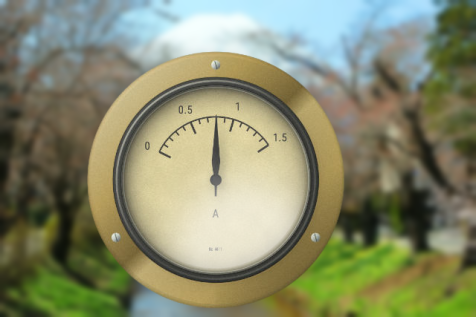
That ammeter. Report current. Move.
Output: 0.8 A
